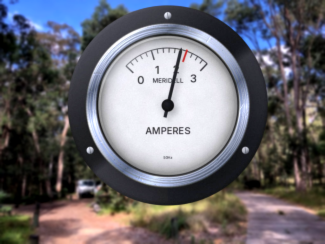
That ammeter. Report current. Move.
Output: 2 A
